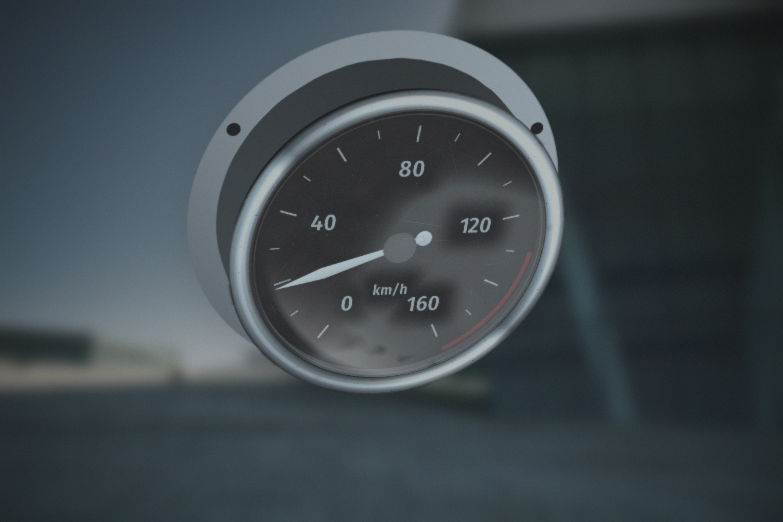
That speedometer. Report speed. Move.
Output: 20 km/h
